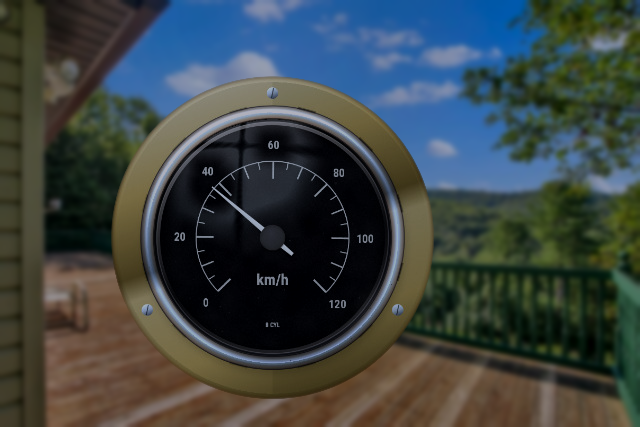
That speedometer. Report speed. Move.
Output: 37.5 km/h
